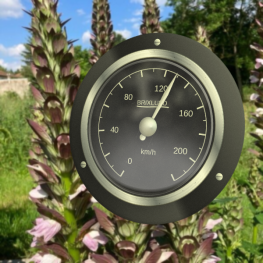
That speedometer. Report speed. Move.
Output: 130 km/h
